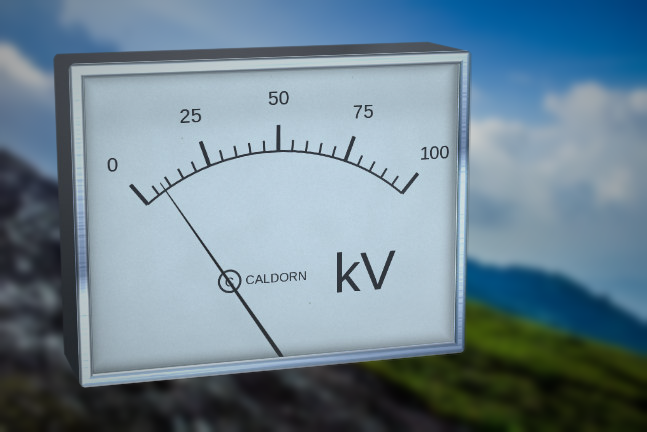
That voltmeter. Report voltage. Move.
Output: 7.5 kV
